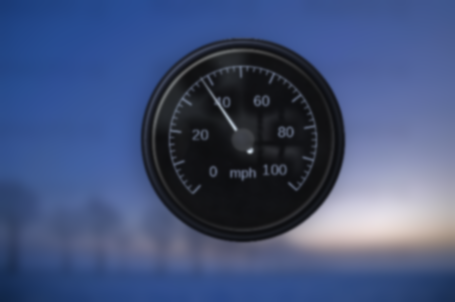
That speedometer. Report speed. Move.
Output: 38 mph
